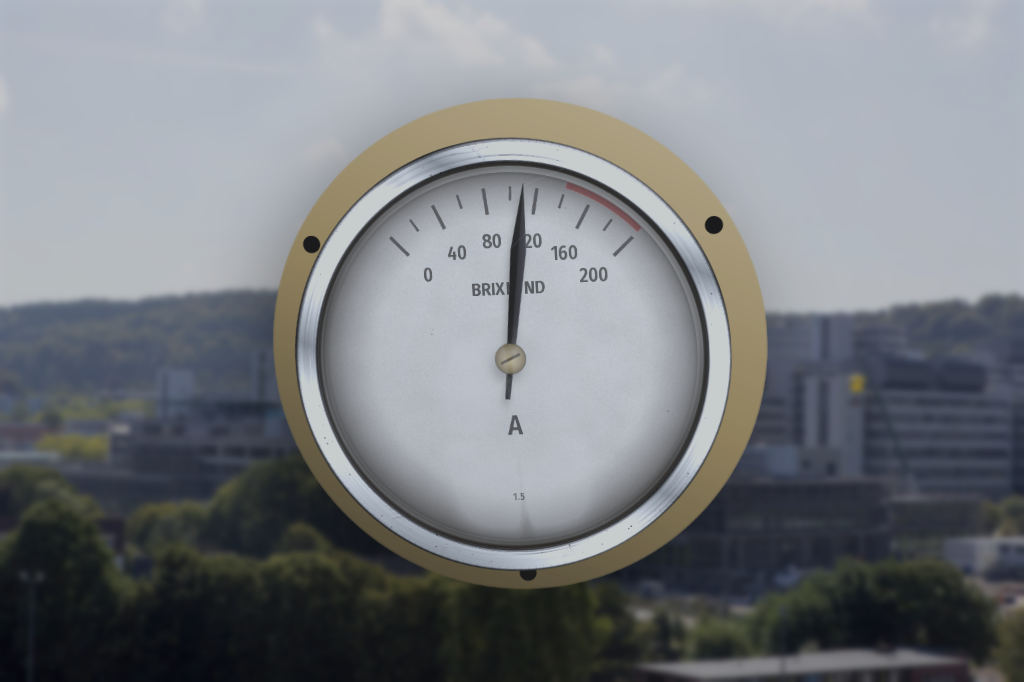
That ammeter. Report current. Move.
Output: 110 A
